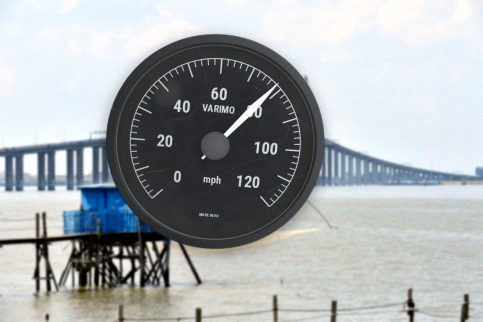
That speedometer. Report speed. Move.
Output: 78 mph
